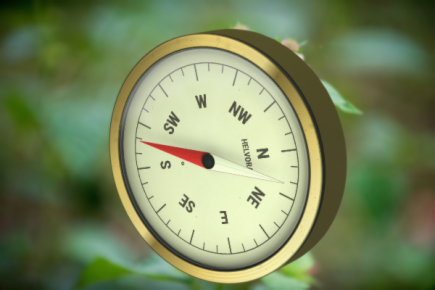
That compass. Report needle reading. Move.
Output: 200 °
